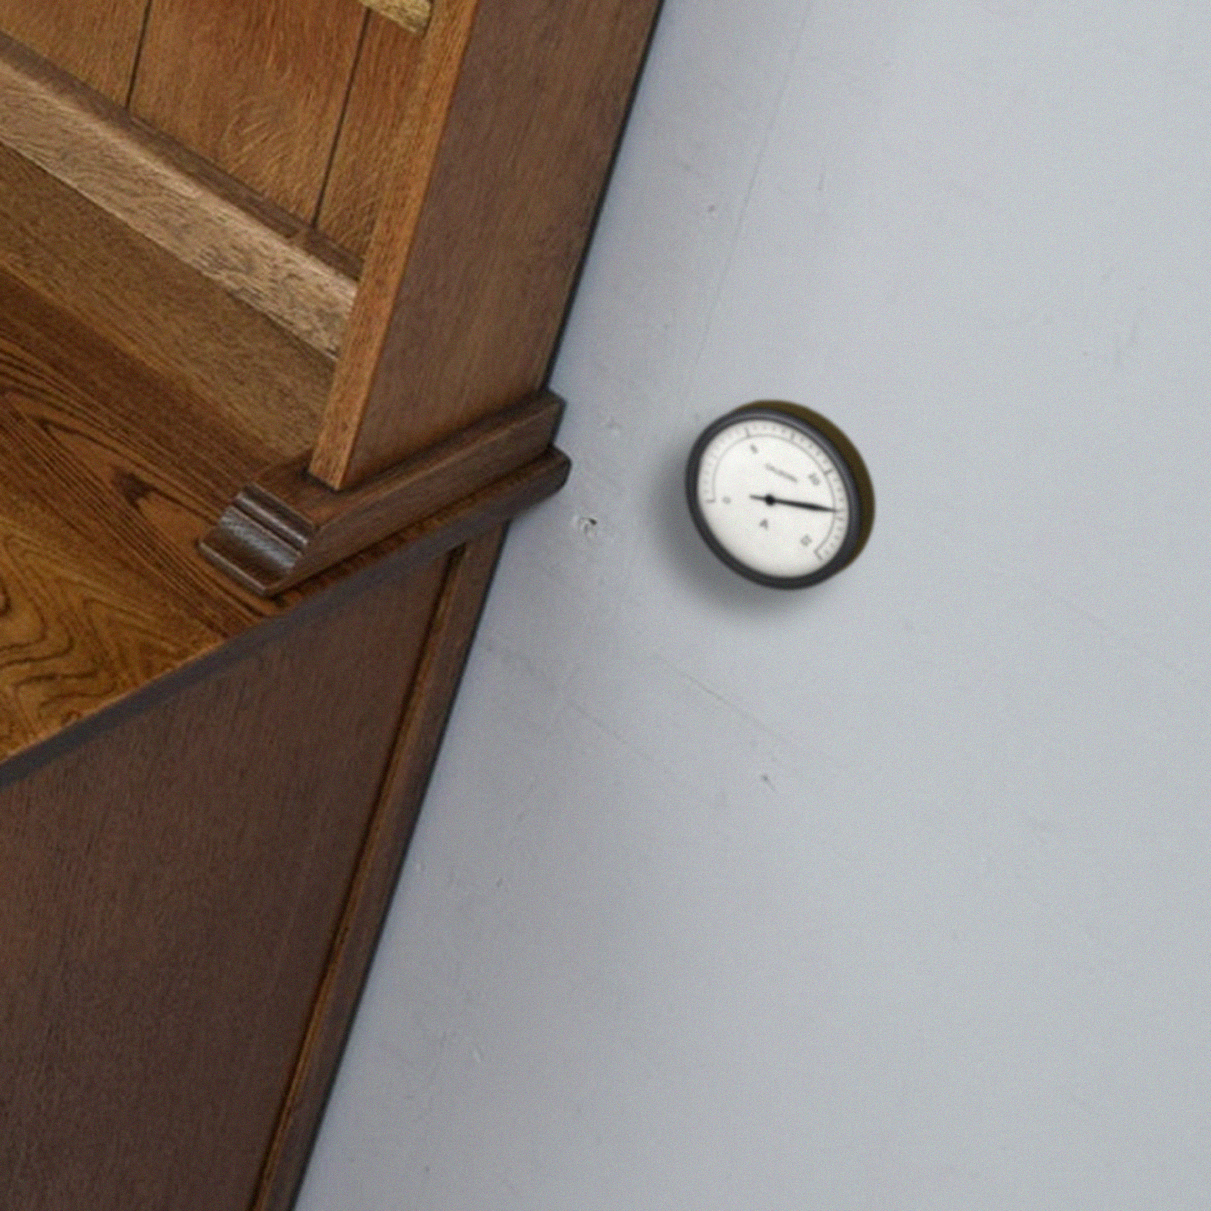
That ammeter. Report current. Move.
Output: 12 A
